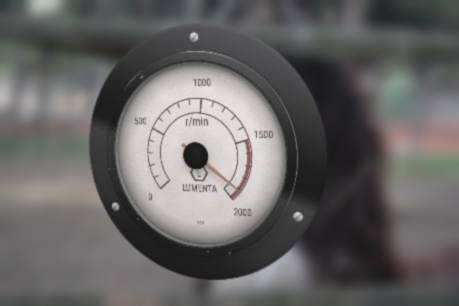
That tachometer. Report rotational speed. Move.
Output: 1900 rpm
